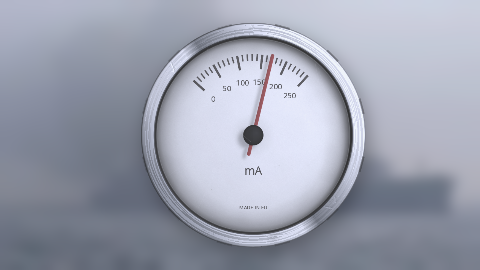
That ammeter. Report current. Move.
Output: 170 mA
